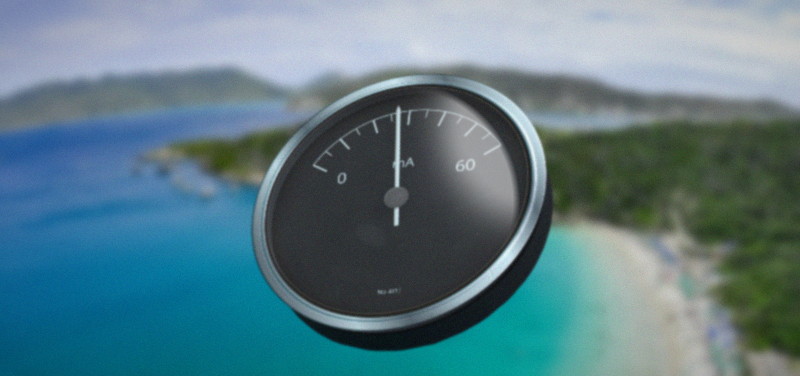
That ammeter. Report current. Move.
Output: 27.5 mA
